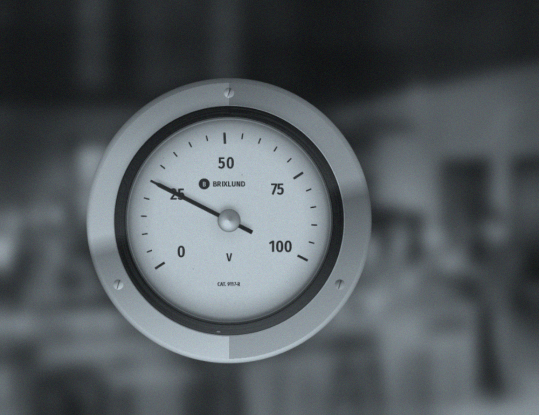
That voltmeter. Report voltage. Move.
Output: 25 V
